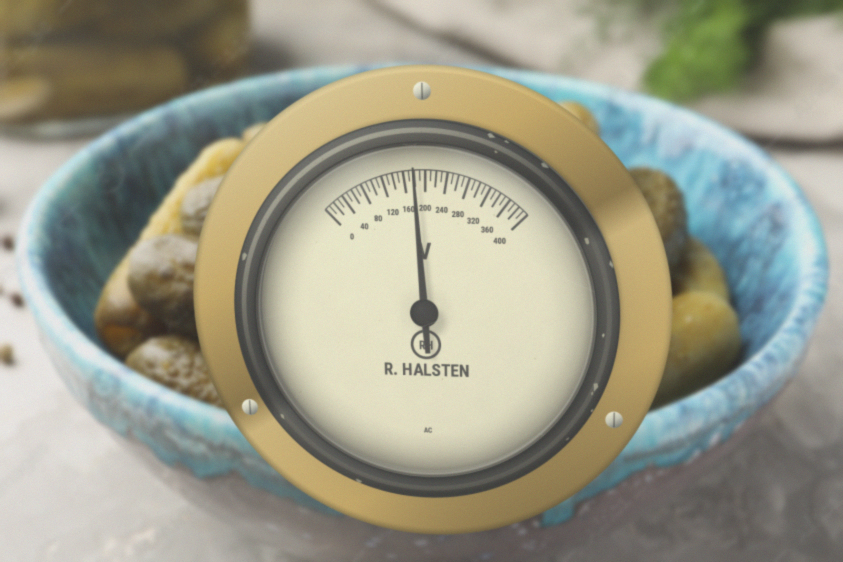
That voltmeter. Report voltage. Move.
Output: 180 V
